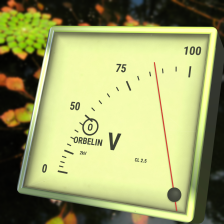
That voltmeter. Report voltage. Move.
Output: 87.5 V
